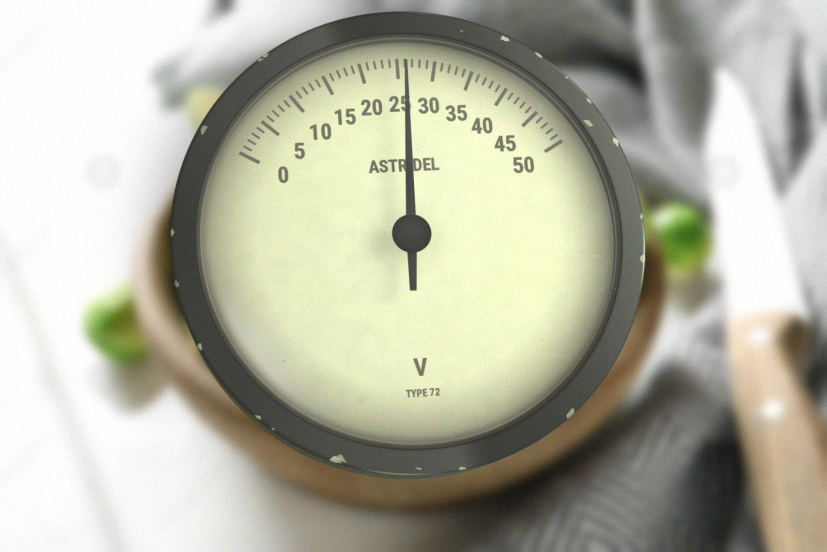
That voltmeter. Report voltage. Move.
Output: 26 V
